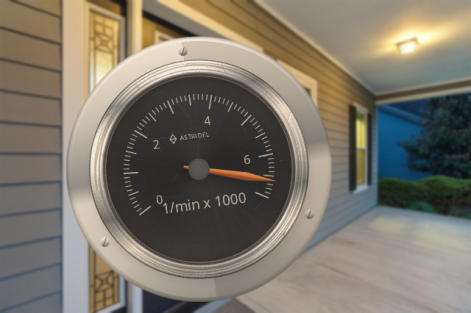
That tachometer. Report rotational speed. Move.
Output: 6600 rpm
